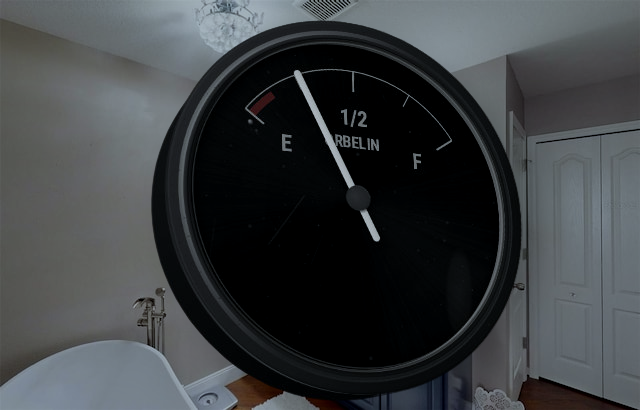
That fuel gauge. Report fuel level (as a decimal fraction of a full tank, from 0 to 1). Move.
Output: 0.25
